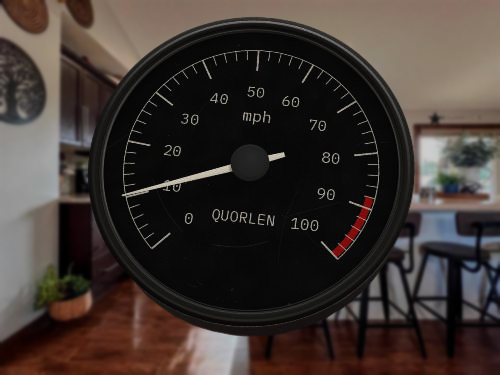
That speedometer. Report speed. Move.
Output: 10 mph
